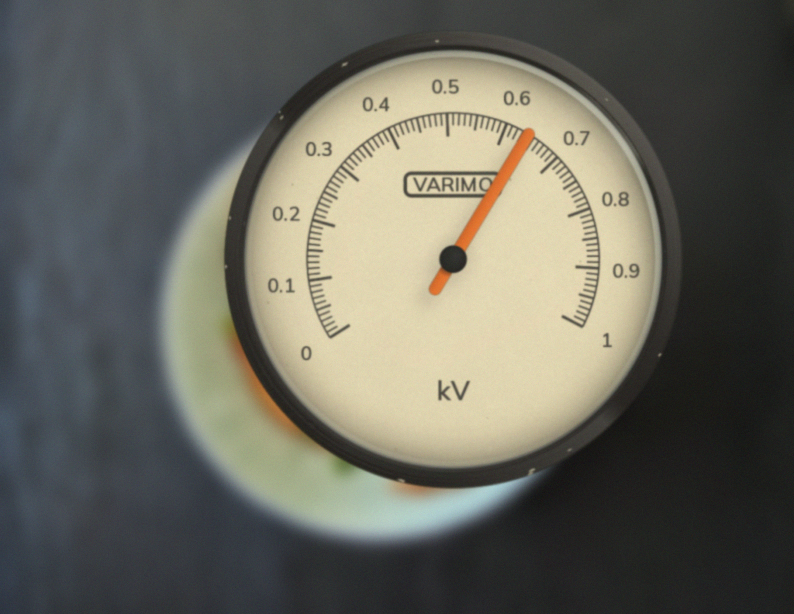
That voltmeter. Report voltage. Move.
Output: 0.64 kV
